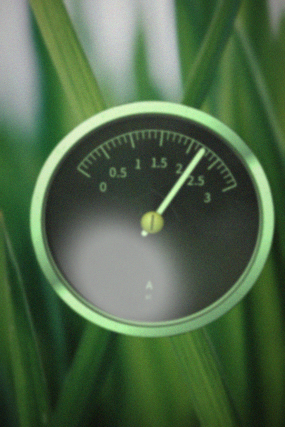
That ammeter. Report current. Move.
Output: 2.2 A
